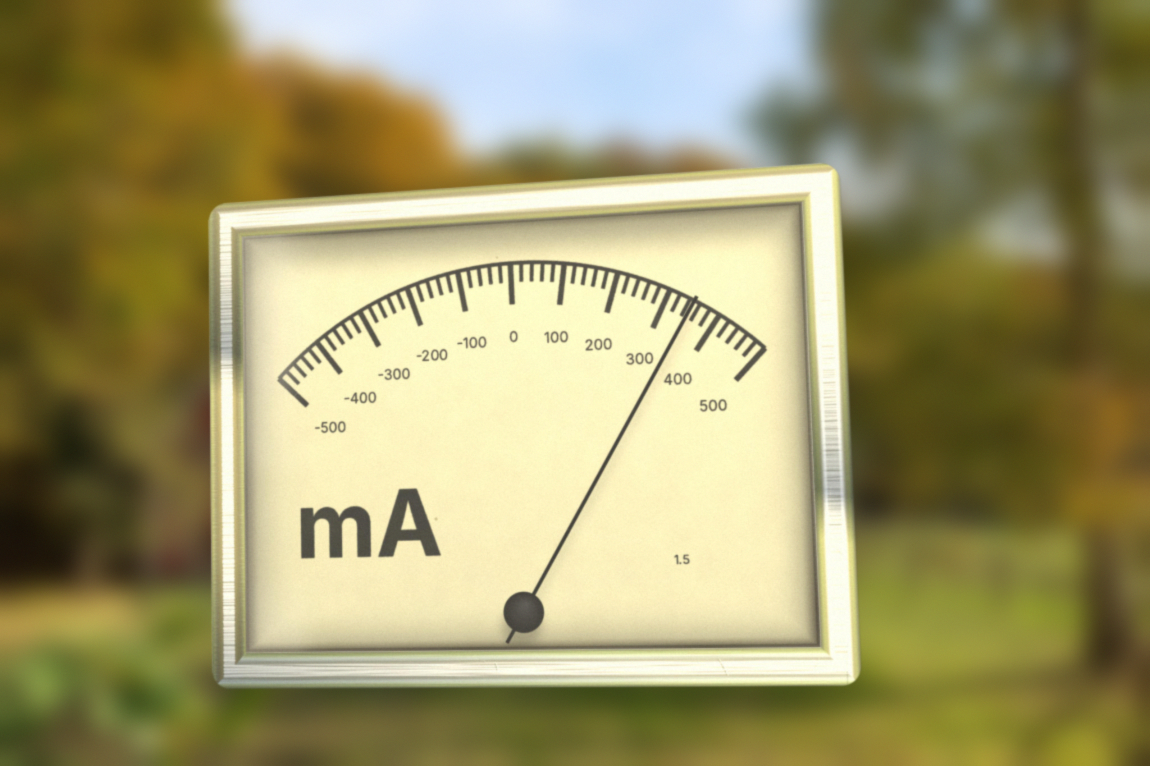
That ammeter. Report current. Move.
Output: 350 mA
